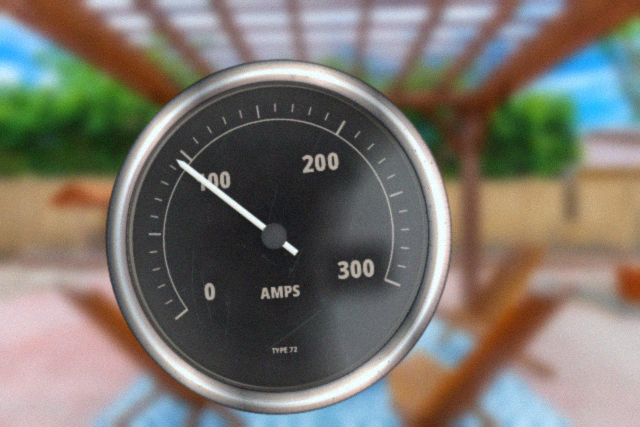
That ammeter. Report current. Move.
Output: 95 A
